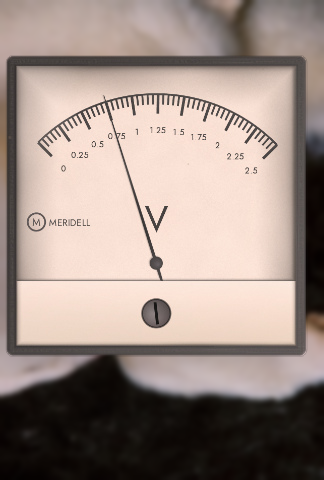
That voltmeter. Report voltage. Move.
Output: 0.75 V
